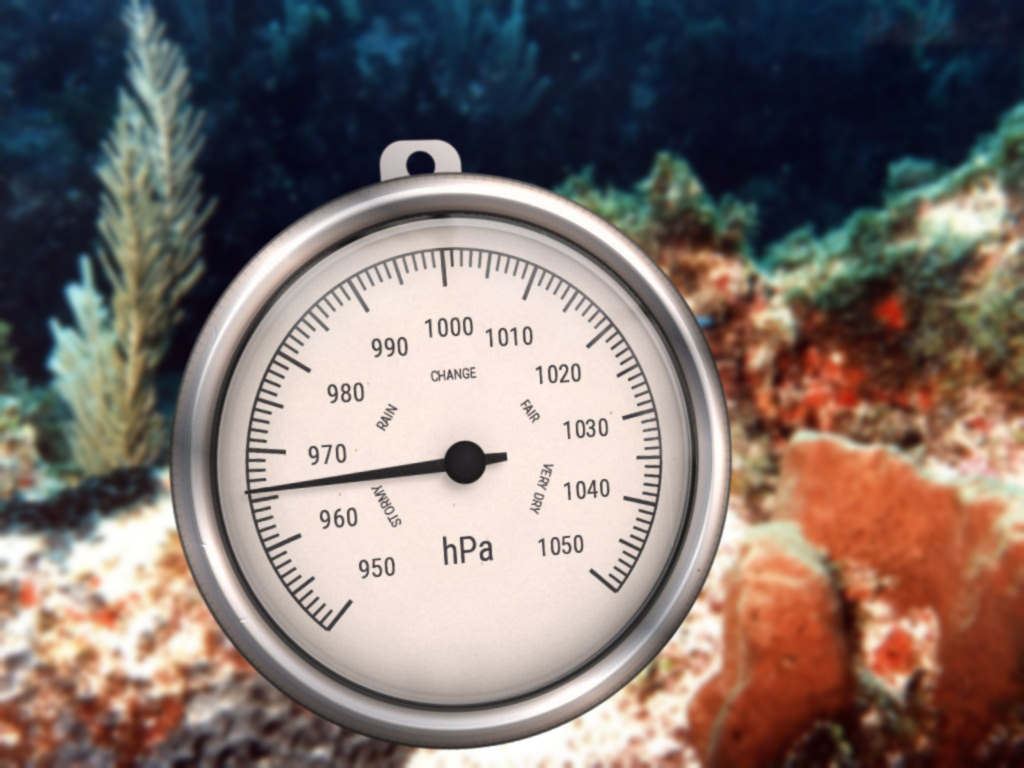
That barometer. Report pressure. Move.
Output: 966 hPa
